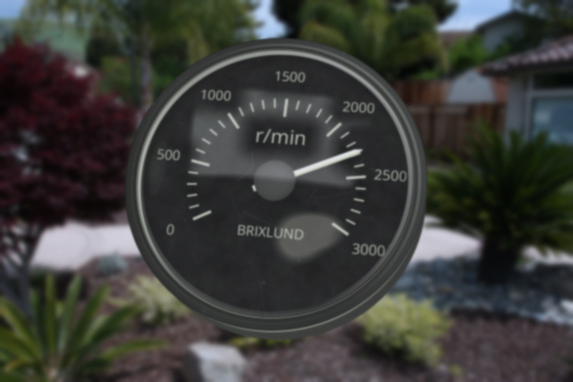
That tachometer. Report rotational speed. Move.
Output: 2300 rpm
